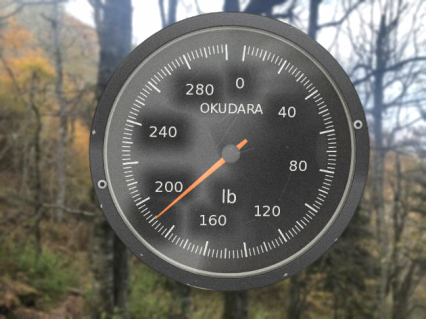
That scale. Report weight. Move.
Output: 190 lb
